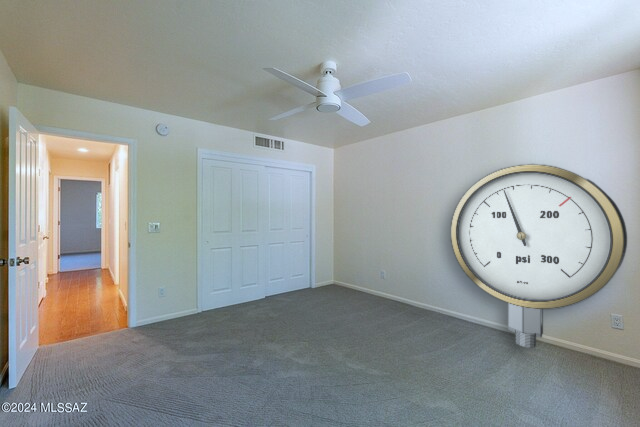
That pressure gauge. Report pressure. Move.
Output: 130 psi
